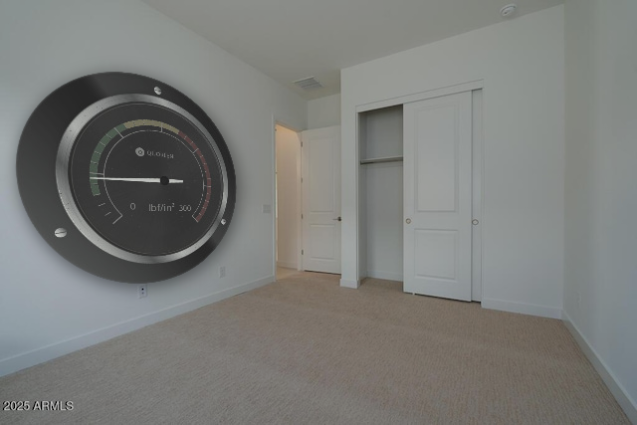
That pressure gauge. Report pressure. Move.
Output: 45 psi
